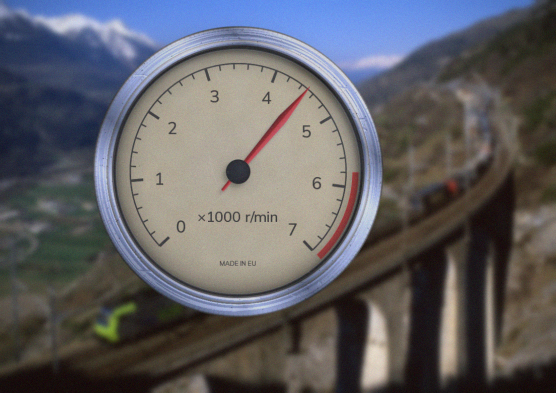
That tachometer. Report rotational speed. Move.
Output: 4500 rpm
